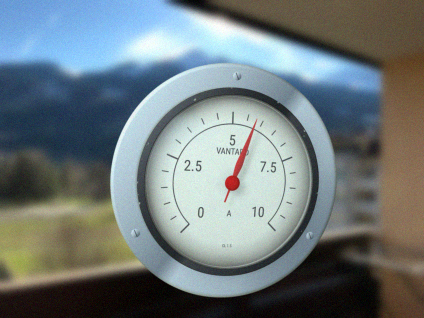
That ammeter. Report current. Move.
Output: 5.75 A
